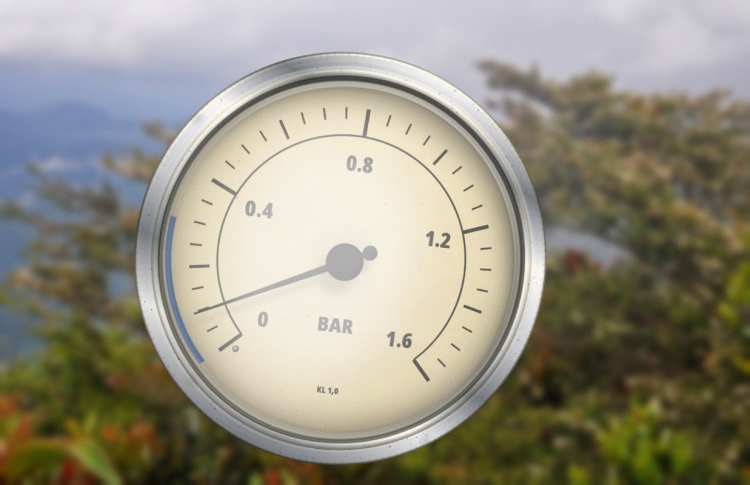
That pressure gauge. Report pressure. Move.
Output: 0.1 bar
